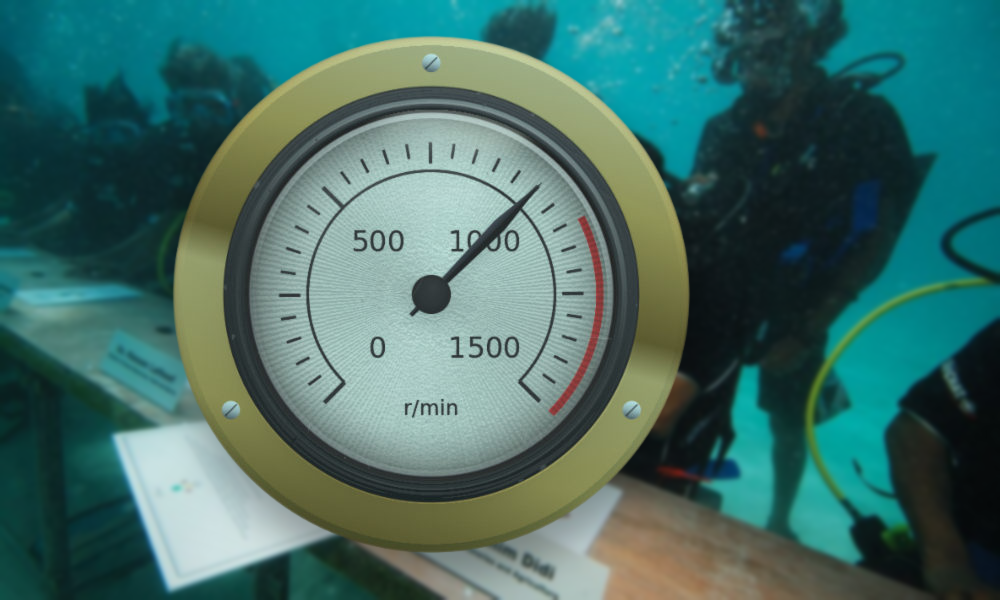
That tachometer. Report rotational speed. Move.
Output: 1000 rpm
